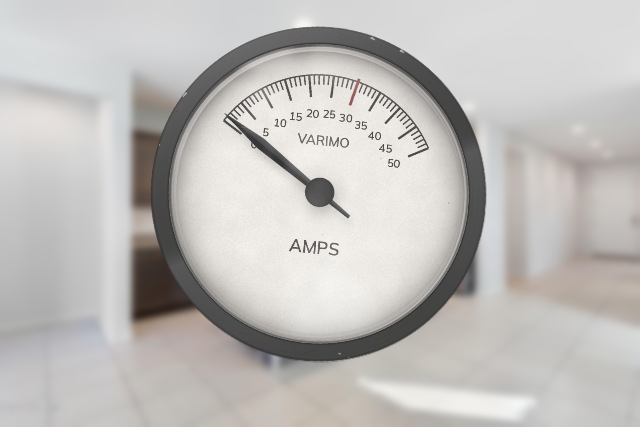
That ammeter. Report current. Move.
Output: 1 A
